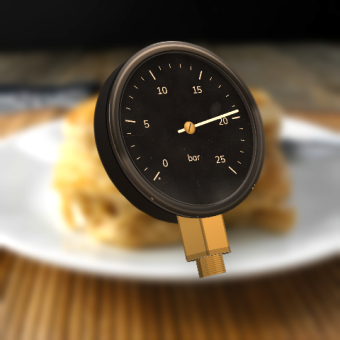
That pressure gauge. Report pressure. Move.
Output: 19.5 bar
